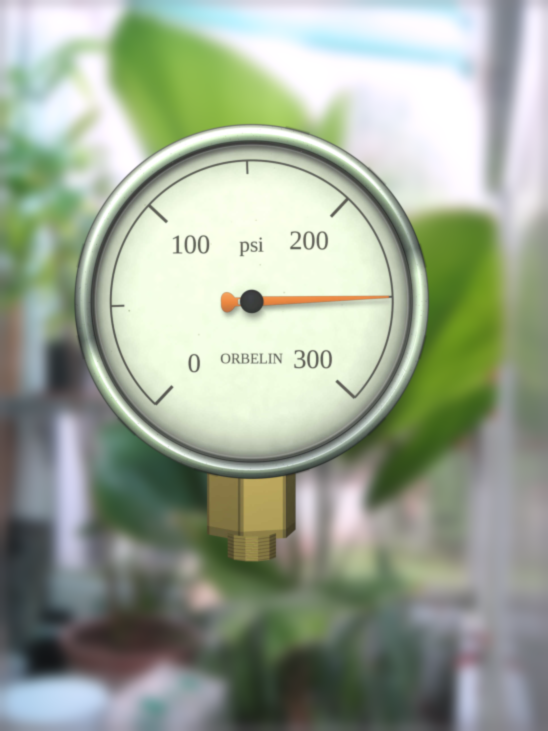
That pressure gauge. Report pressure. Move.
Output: 250 psi
